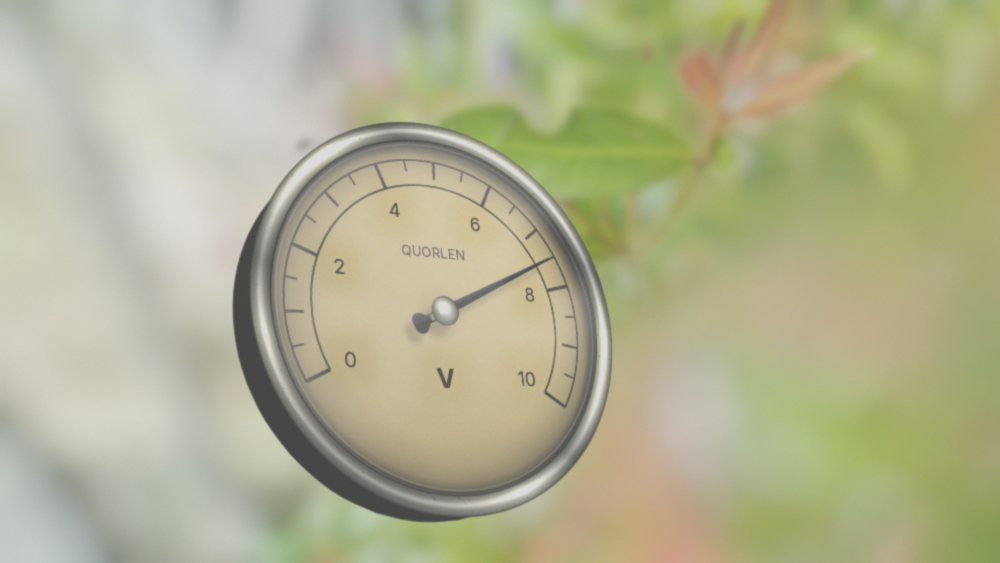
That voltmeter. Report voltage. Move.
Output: 7.5 V
